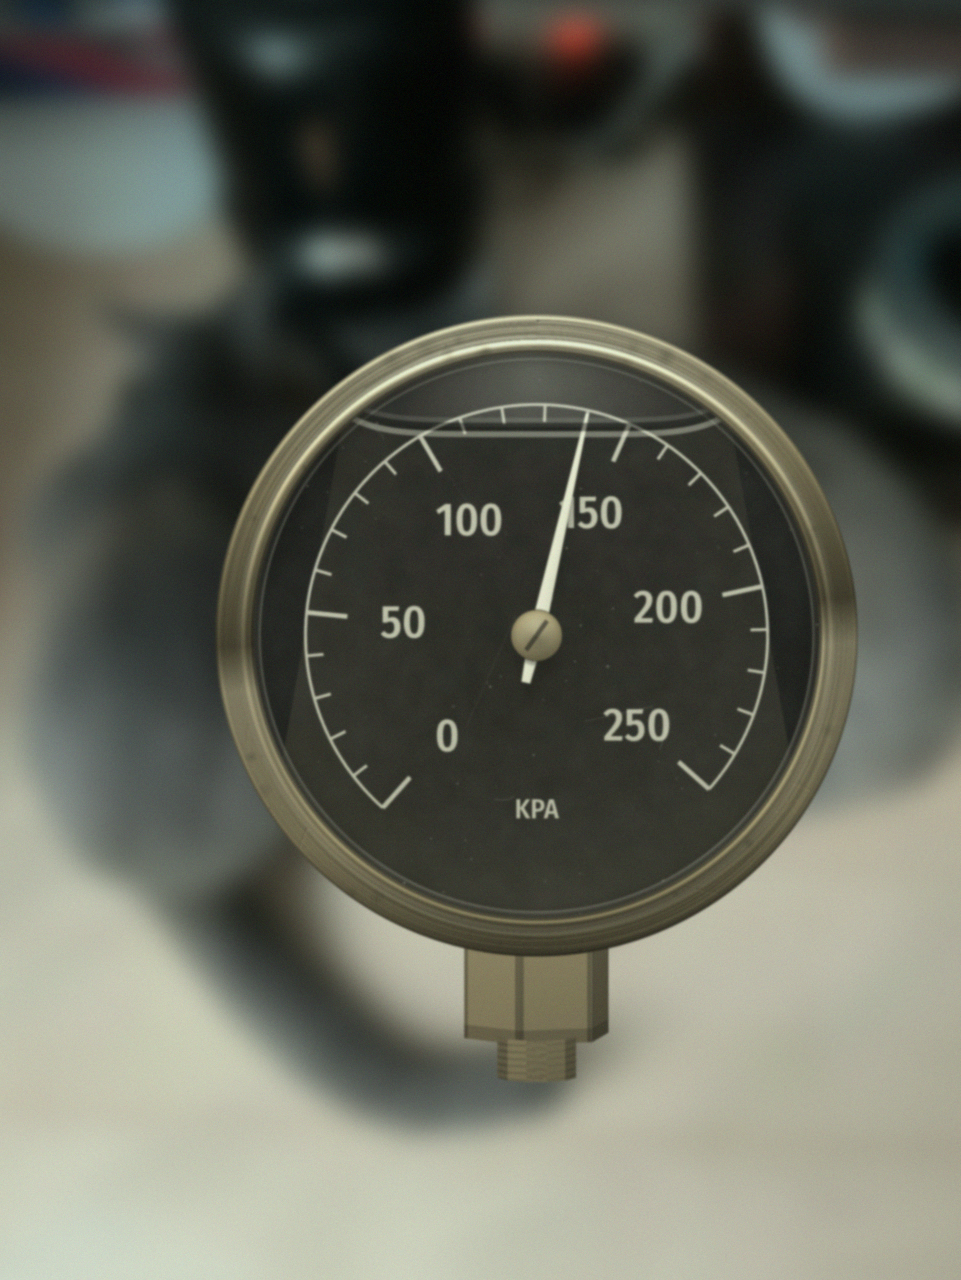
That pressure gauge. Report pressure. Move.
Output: 140 kPa
